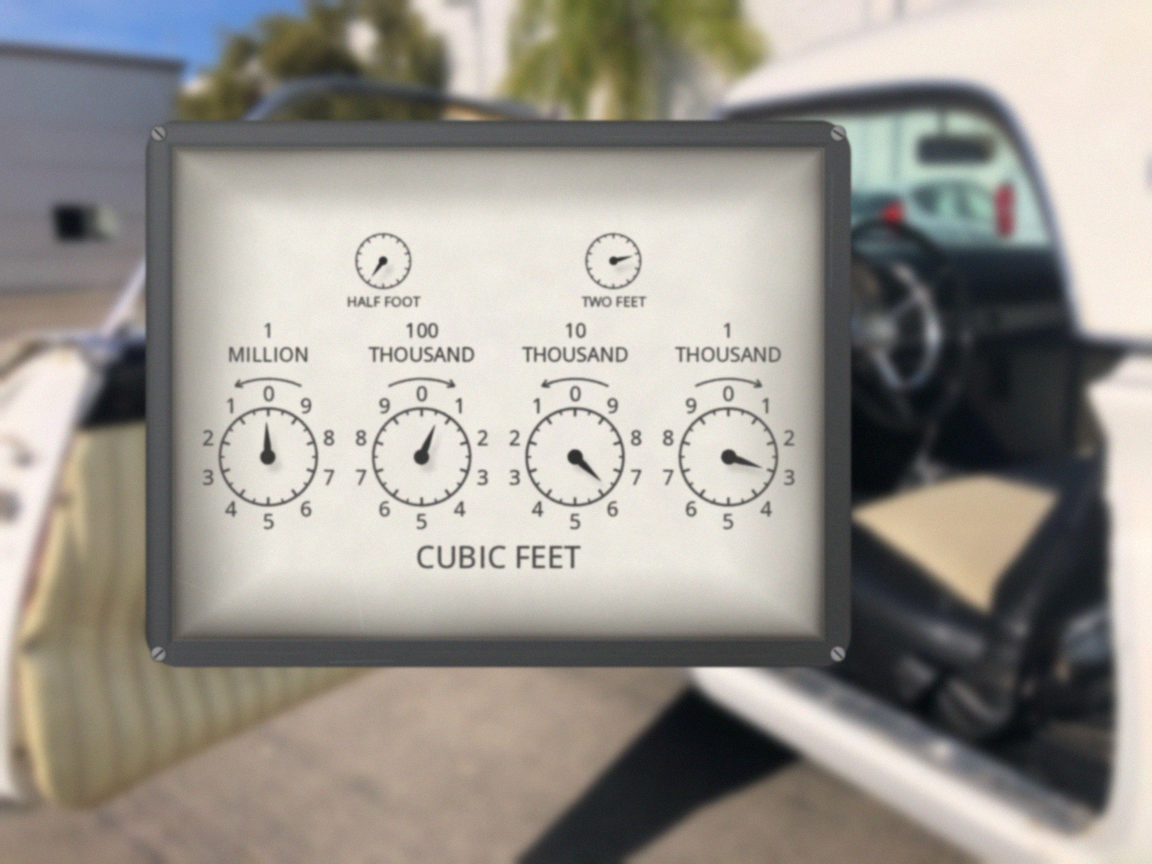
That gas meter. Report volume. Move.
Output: 6300 ft³
